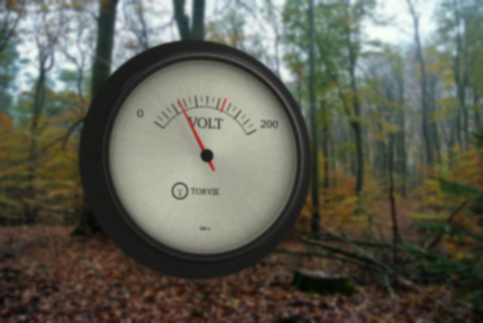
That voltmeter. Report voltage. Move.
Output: 50 V
